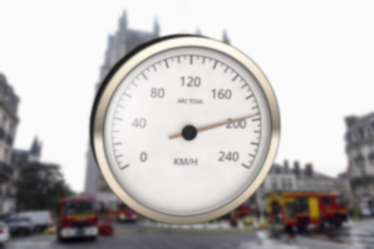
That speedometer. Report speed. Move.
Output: 195 km/h
